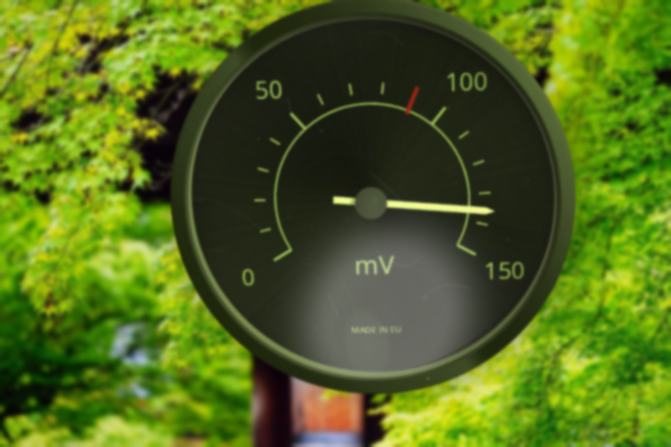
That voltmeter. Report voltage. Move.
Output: 135 mV
